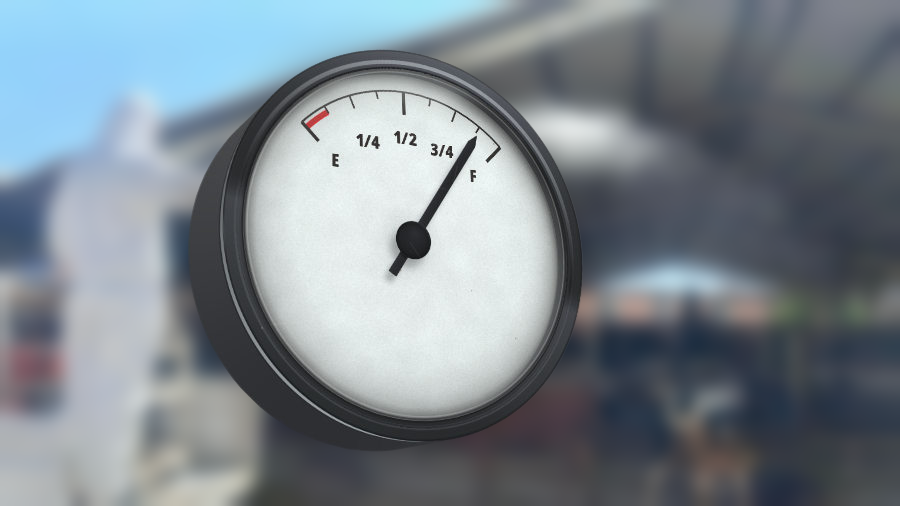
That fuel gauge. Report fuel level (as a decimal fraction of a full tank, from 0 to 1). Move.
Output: 0.875
